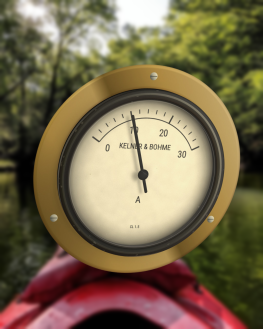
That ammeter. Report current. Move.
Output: 10 A
